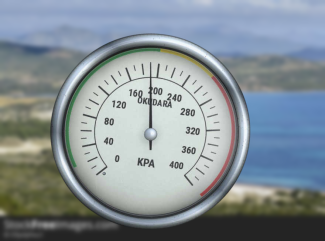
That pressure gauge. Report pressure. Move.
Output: 190 kPa
